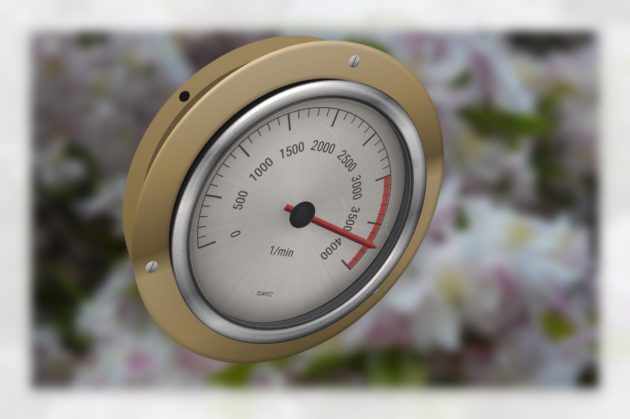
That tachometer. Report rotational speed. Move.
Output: 3700 rpm
